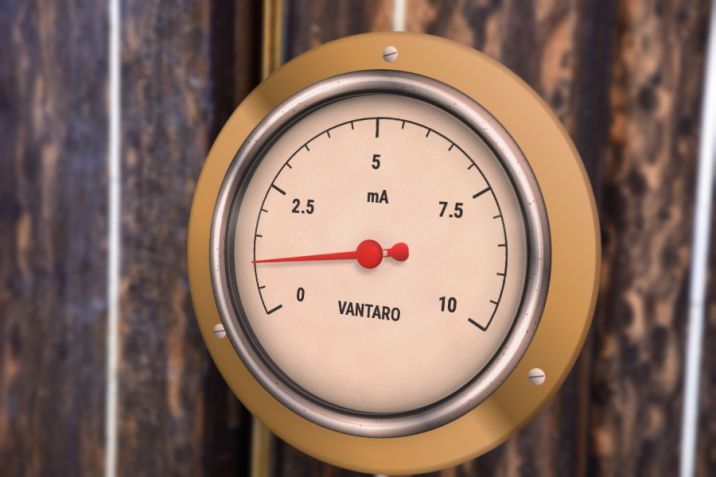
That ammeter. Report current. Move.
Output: 1 mA
